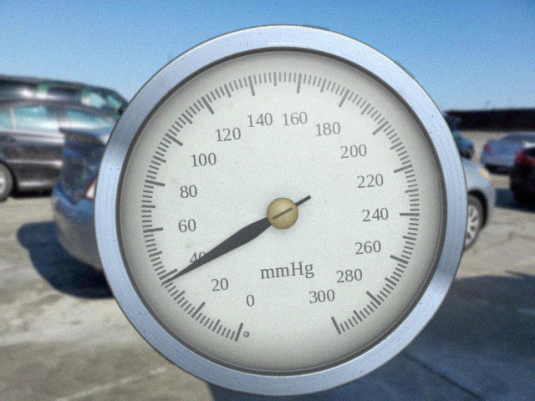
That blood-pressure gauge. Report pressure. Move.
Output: 38 mmHg
